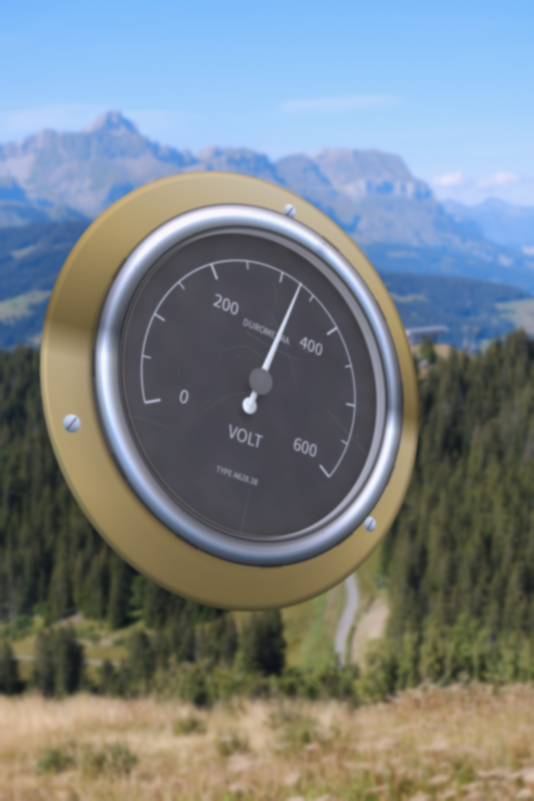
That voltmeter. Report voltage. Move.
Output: 325 V
